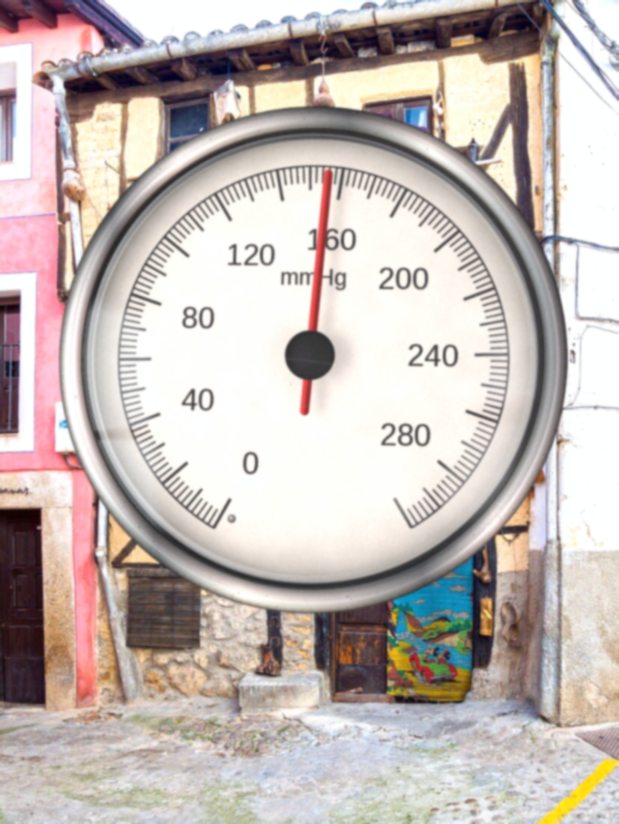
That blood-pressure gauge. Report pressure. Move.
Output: 156 mmHg
